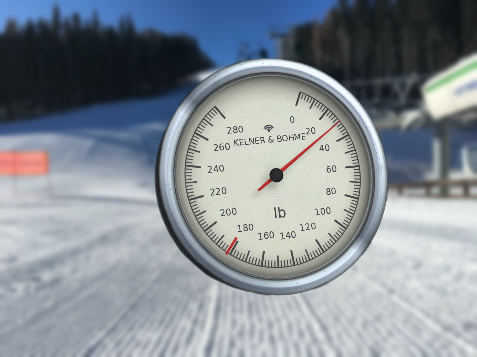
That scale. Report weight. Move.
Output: 30 lb
